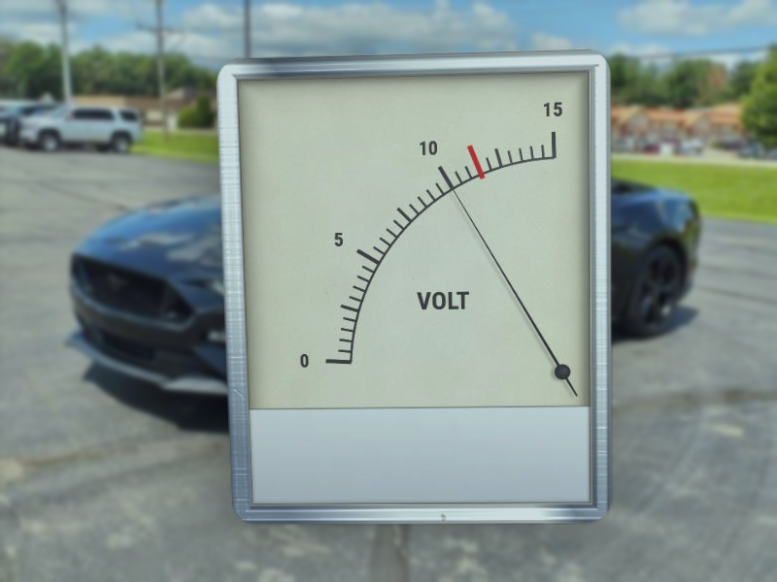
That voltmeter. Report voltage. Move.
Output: 10 V
